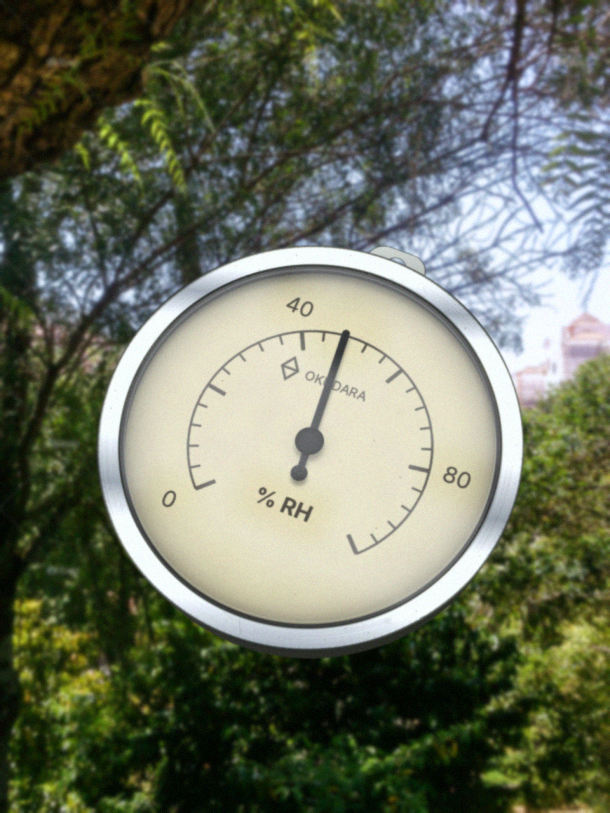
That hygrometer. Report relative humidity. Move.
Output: 48 %
